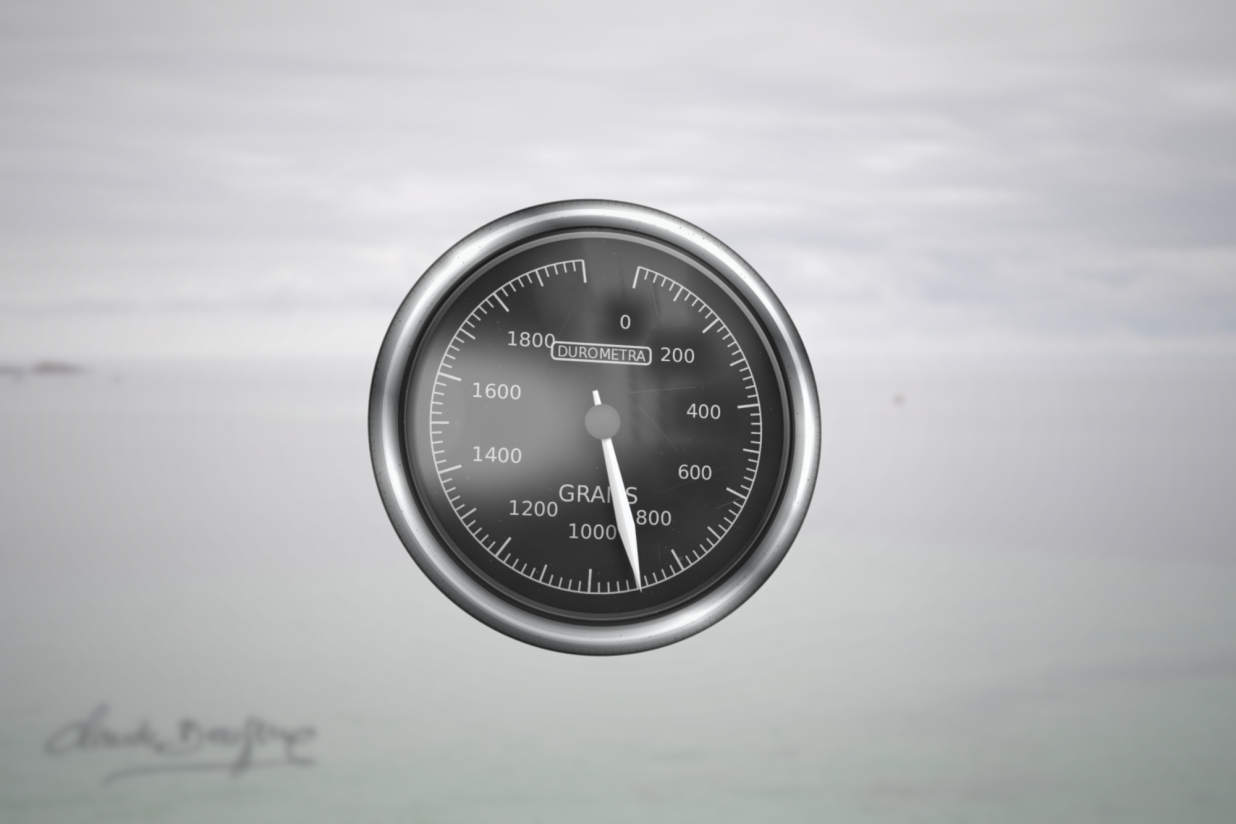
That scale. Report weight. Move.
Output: 900 g
